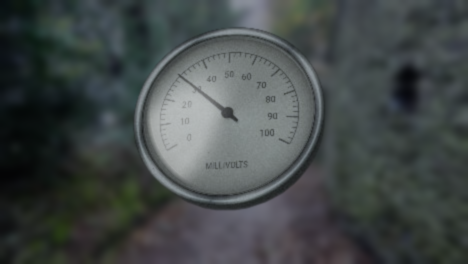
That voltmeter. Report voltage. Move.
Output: 30 mV
